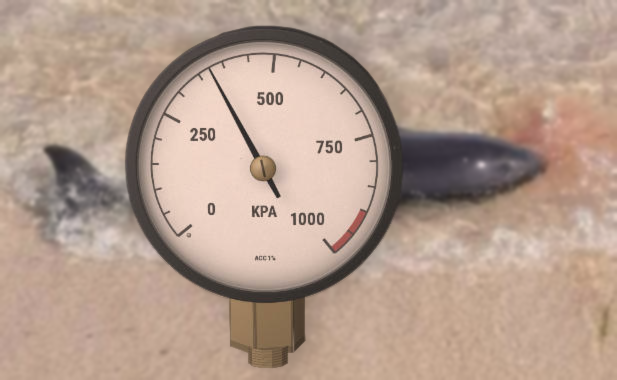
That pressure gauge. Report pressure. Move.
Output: 375 kPa
